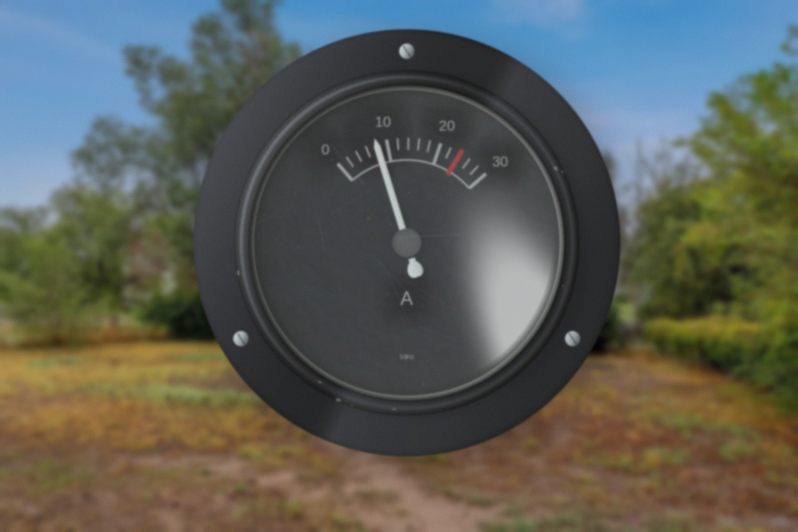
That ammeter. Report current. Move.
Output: 8 A
